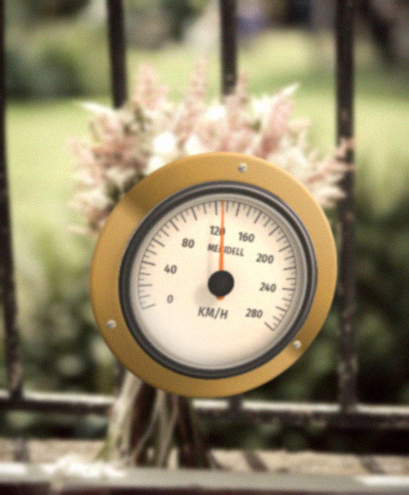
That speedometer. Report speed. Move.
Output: 125 km/h
